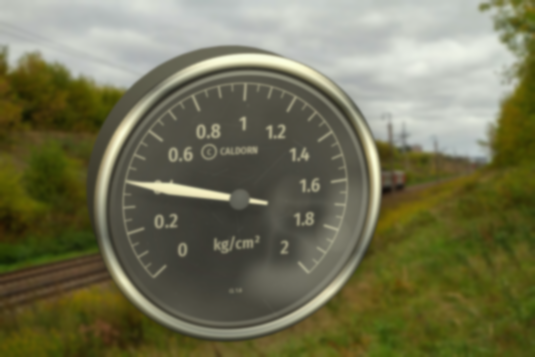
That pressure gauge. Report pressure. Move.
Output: 0.4 kg/cm²
